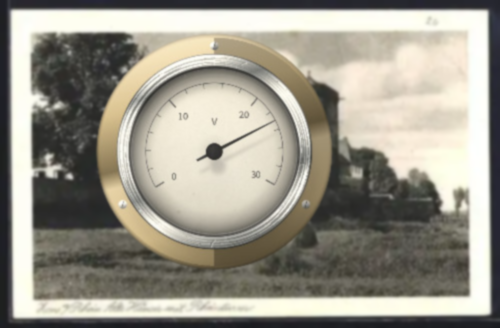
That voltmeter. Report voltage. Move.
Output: 23 V
